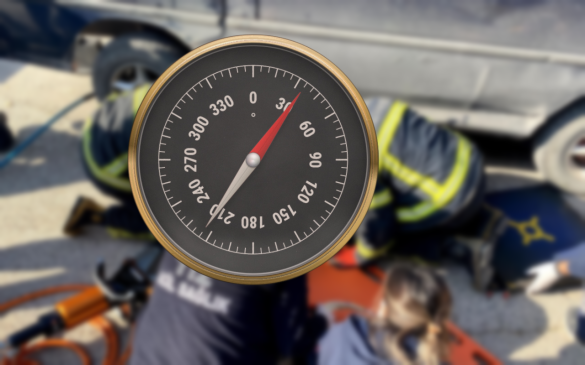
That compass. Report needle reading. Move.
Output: 35 °
